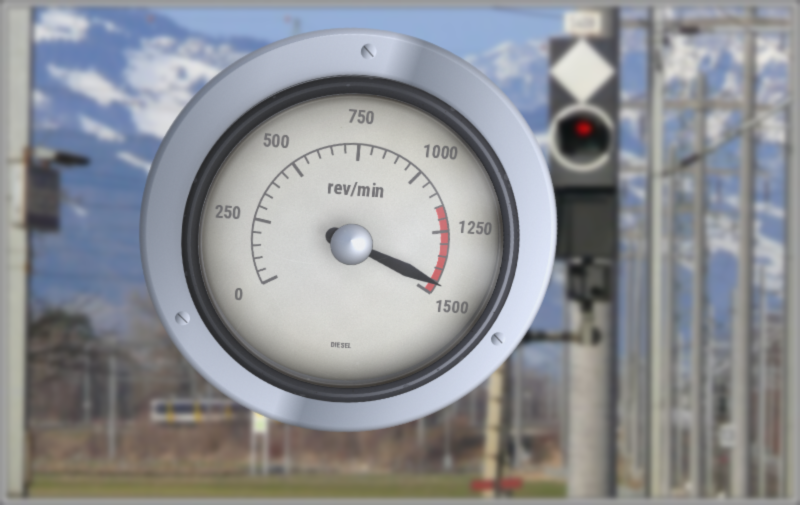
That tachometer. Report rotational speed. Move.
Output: 1450 rpm
